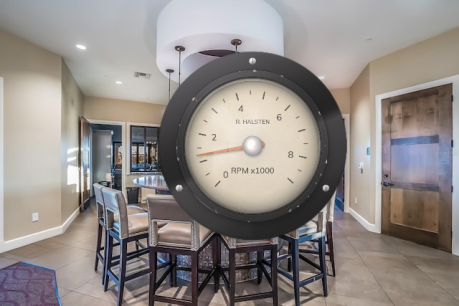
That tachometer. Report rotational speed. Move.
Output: 1250 rpm
